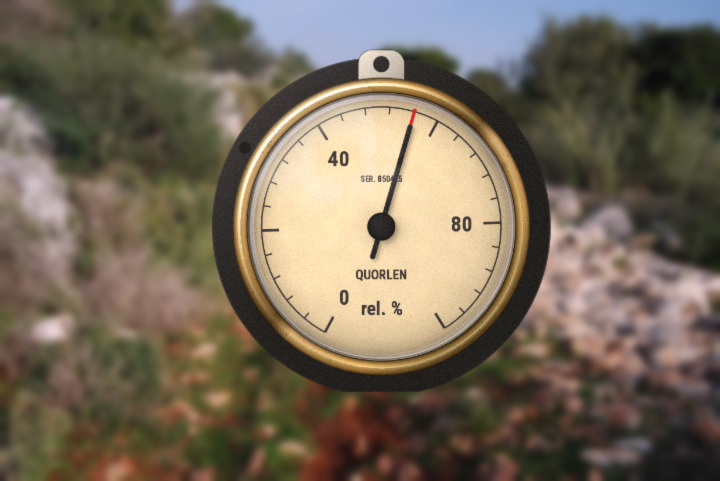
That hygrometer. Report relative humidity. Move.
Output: 56 %
